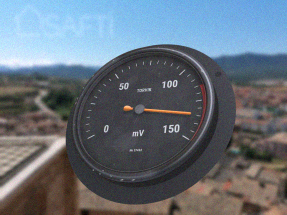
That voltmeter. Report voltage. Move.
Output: 135 mV
